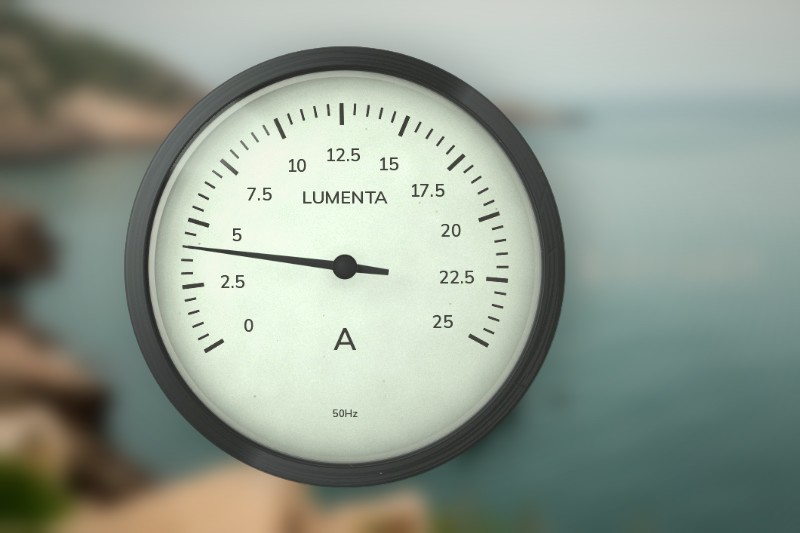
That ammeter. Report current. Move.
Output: 4 A
